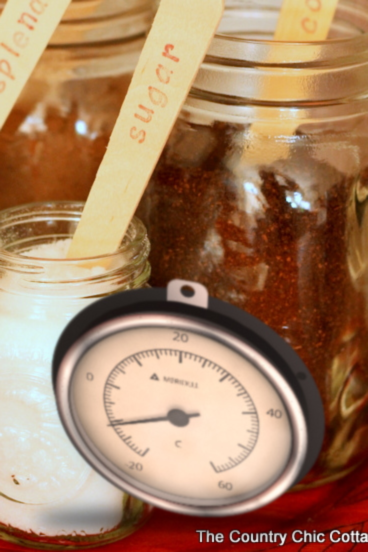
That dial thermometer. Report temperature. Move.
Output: -10 °C
